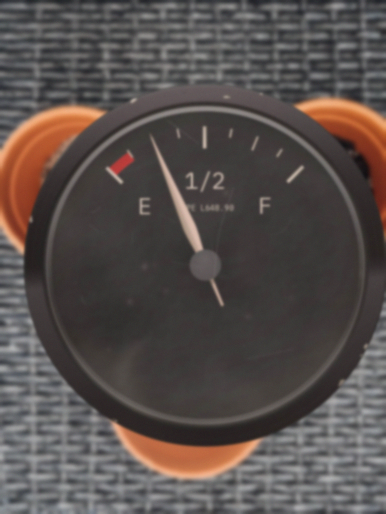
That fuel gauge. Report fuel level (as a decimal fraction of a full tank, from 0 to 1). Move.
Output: 0.25
